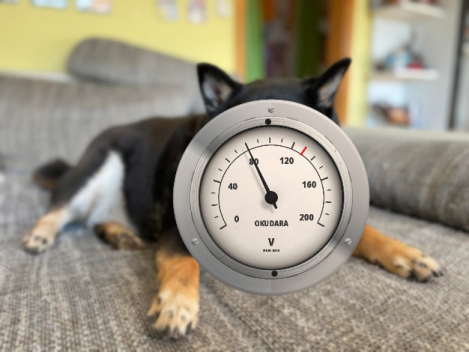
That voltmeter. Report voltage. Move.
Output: 80 V
